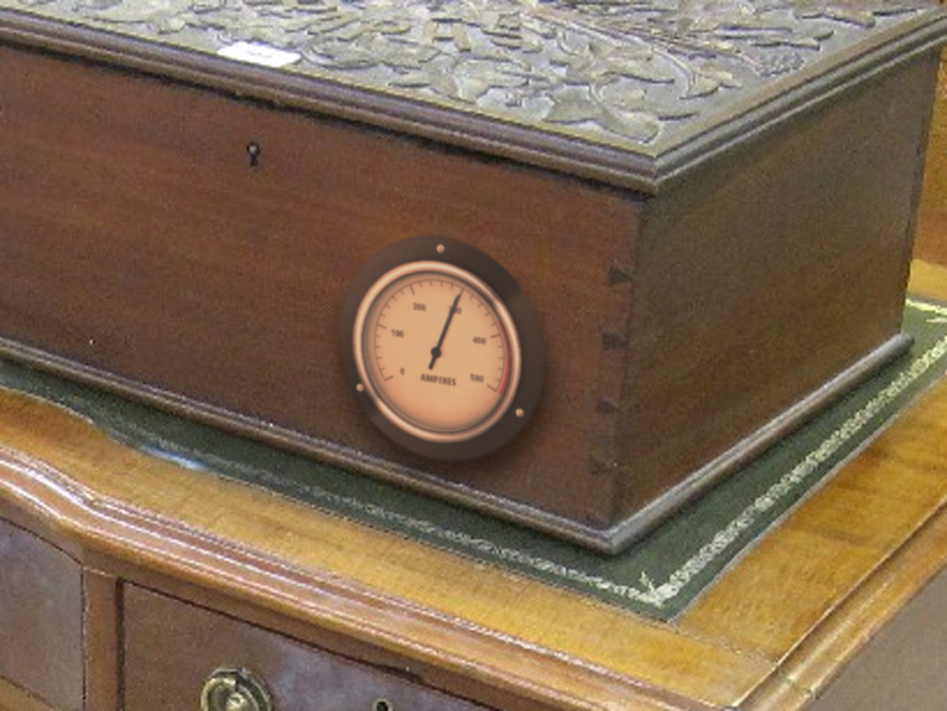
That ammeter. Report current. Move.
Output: 300 A
